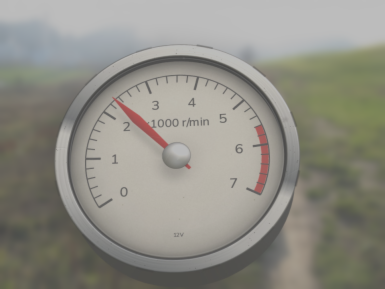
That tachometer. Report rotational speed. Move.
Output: 2300 rpm
